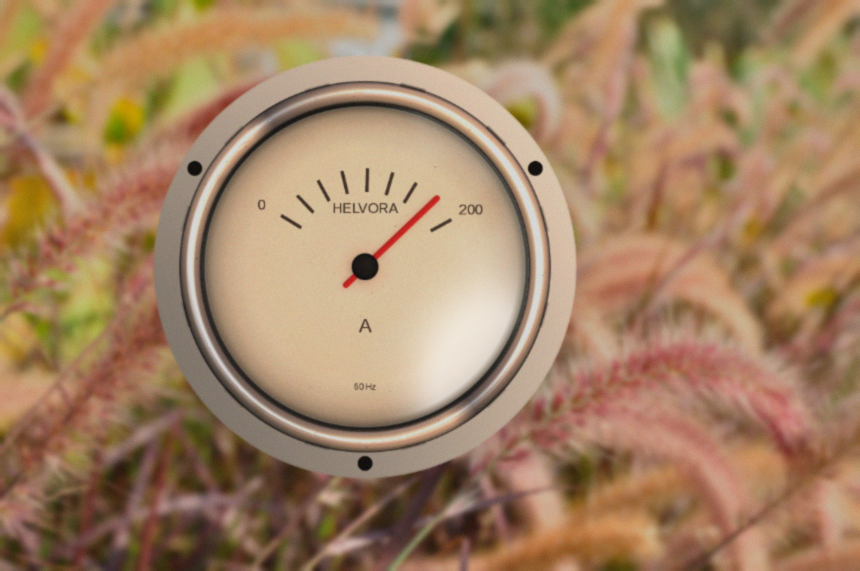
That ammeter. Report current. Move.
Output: 175 A
